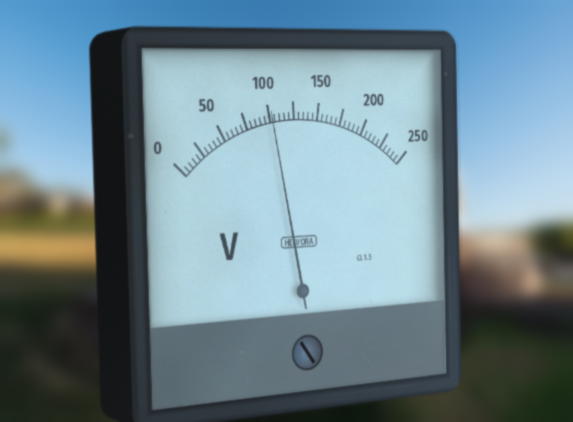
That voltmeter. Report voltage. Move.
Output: 100 V
